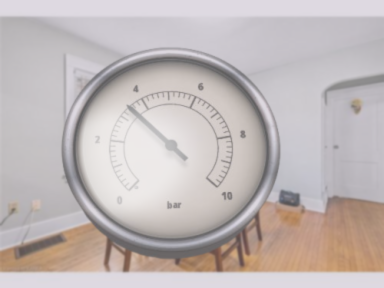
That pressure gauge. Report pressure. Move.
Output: 3.4 bar
